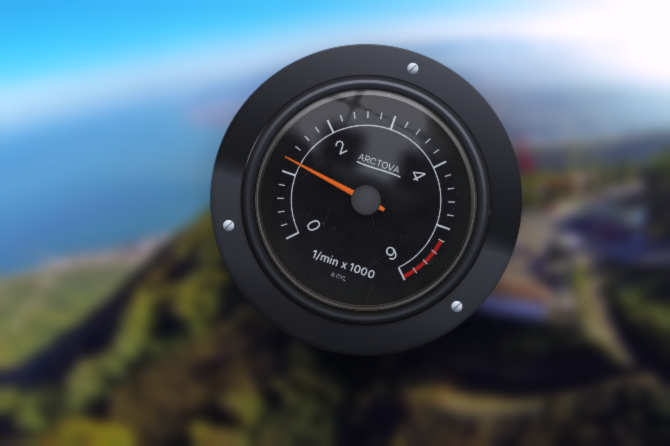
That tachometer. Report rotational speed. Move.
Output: 1200 rpm
